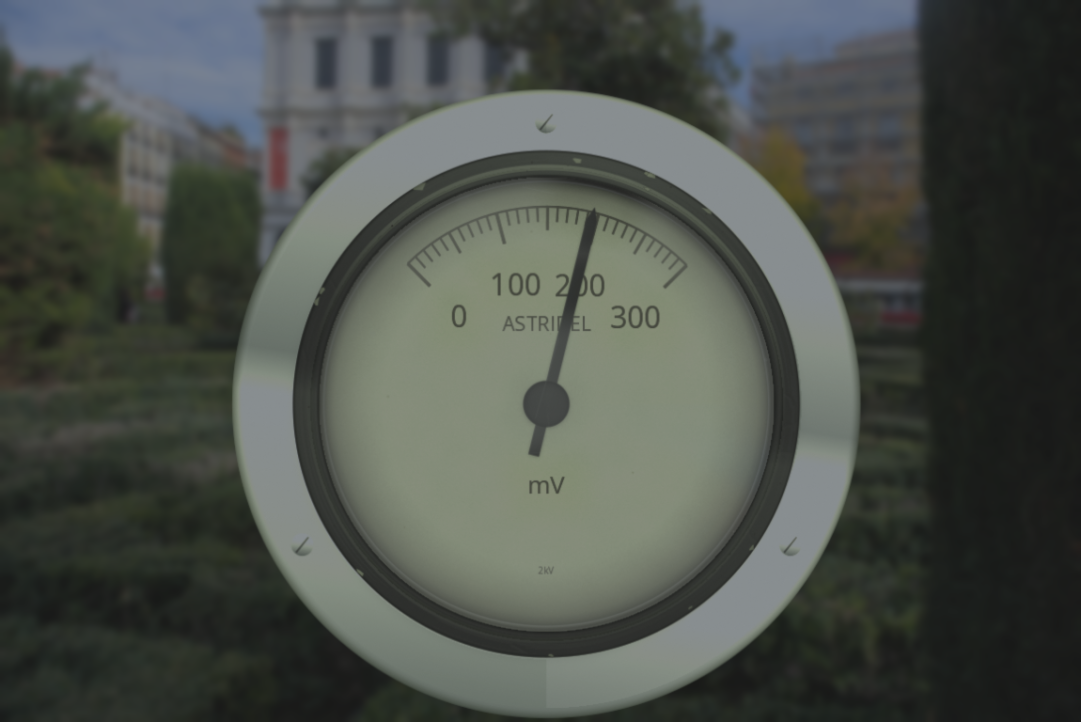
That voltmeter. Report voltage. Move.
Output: 195 mV
